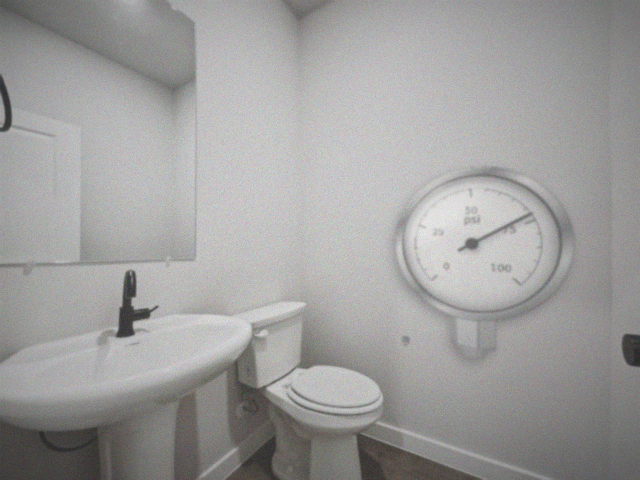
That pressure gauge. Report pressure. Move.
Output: 72.5 psi
